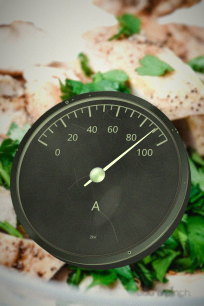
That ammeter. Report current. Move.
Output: 90 A
